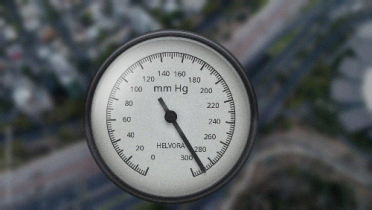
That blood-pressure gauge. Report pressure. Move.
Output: 290 mmHg
